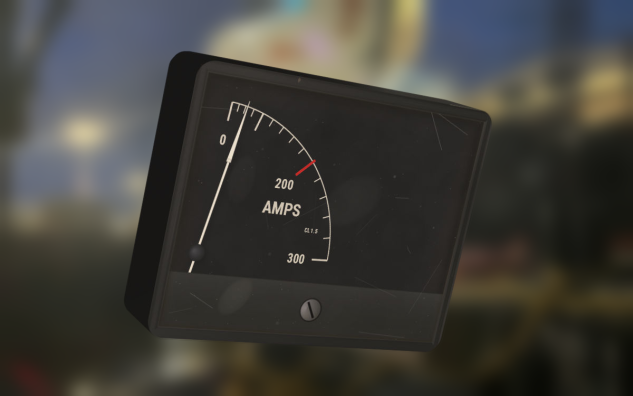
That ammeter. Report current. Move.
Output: 60 A
